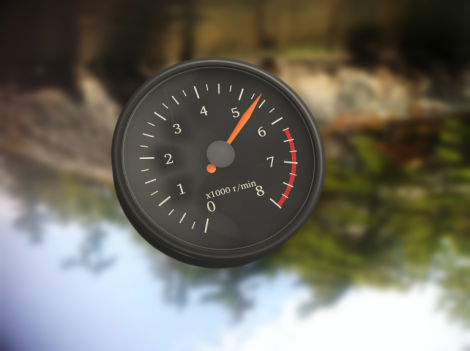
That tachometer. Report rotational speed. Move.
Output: 5375 rpm
